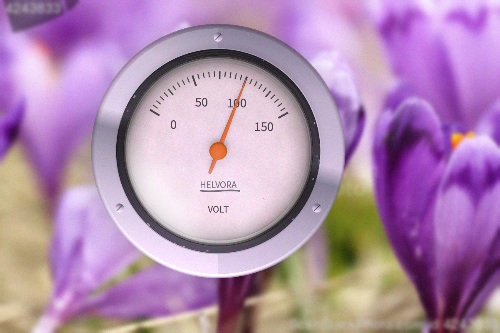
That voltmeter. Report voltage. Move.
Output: 100 V
